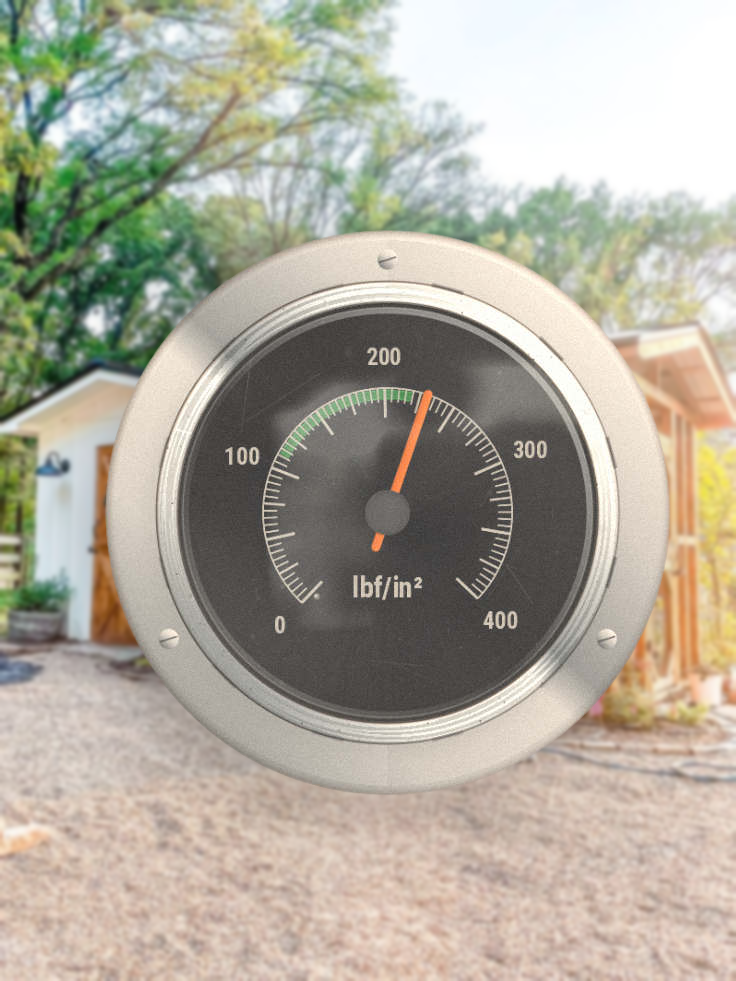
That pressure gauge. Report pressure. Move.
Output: 230 psi
